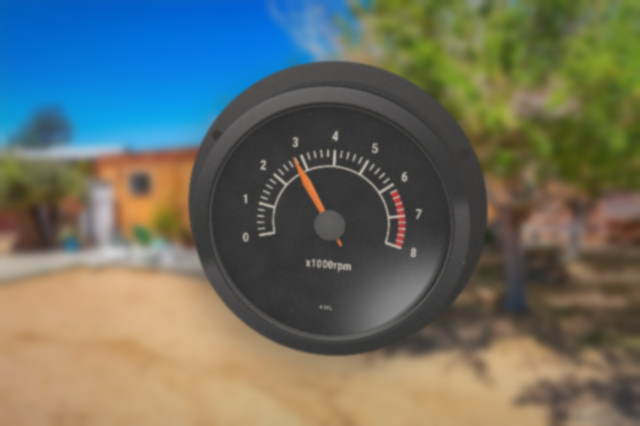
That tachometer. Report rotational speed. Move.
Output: 2800 rpm
